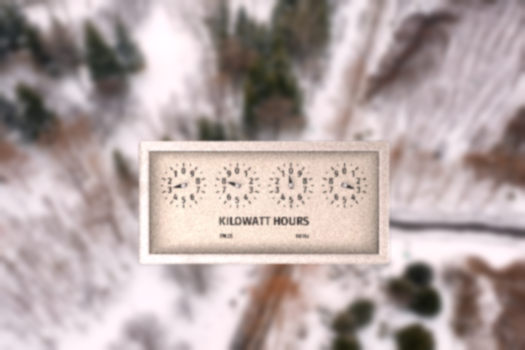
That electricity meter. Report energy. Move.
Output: 2803 kWh
